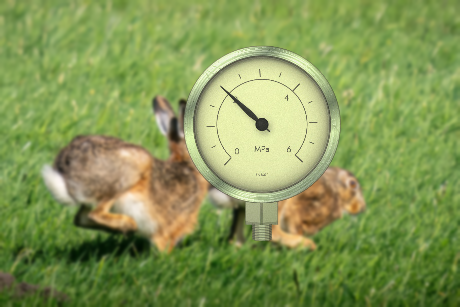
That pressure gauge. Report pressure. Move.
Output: 2 MPa
